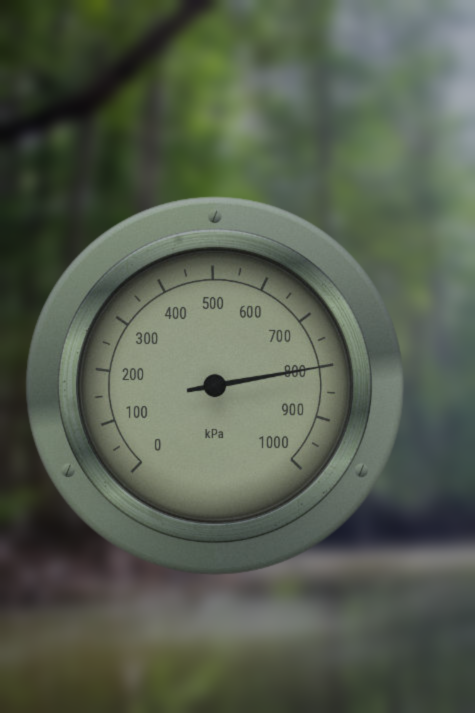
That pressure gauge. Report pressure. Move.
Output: 800 kPa
